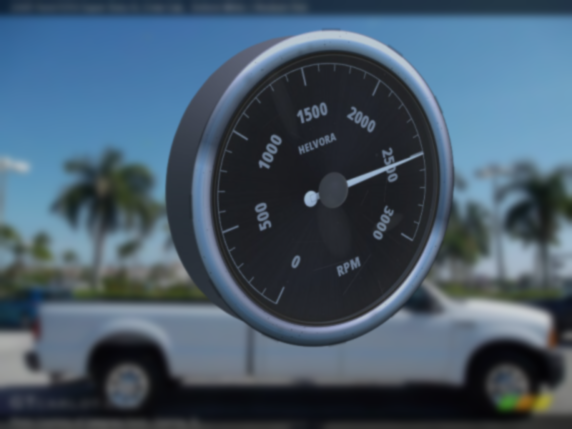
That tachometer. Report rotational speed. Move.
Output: 2500 rpm
